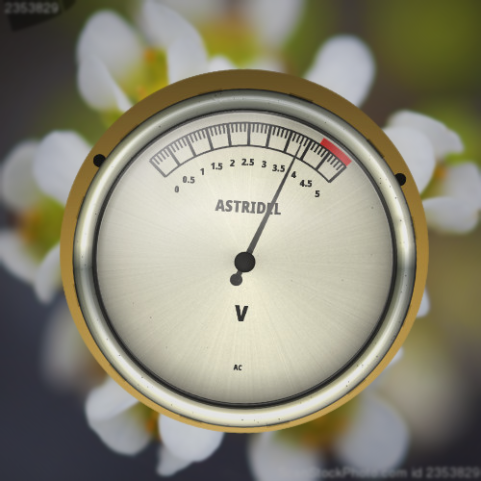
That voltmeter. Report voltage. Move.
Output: 3.8 V
